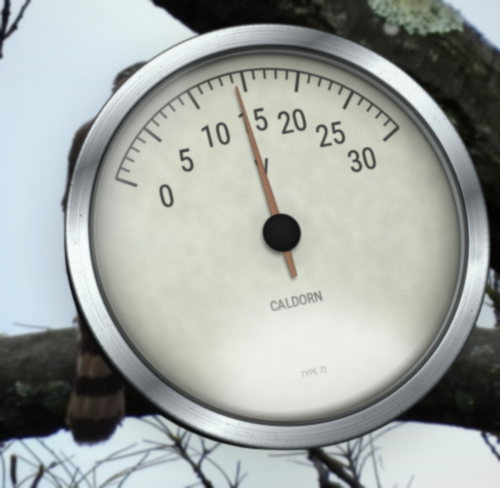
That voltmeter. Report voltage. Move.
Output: 14 V
